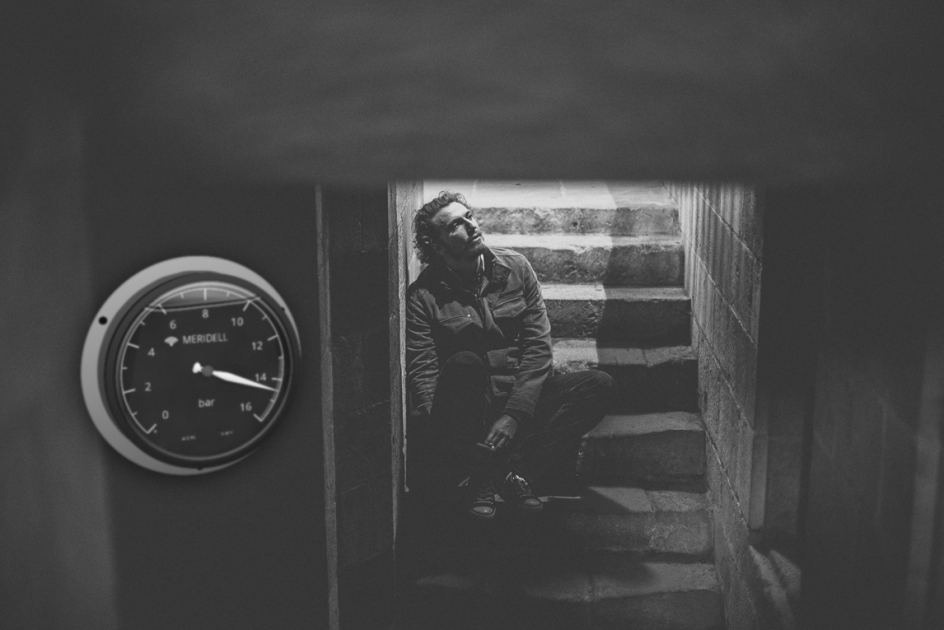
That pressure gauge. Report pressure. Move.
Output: 14.5 bar
